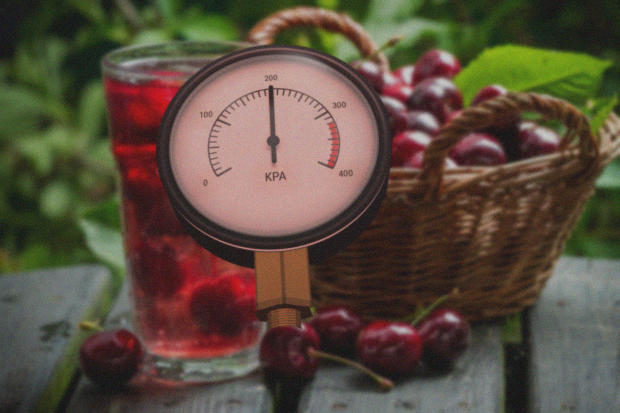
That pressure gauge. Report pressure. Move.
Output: 200 kPa
